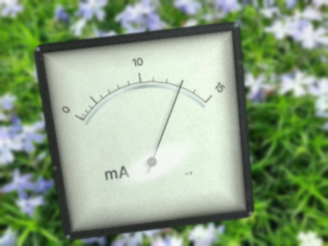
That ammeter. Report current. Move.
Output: 13 mA
